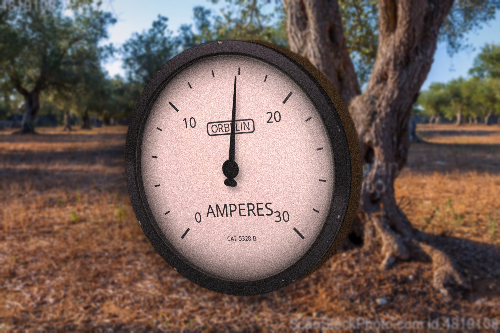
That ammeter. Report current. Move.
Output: 16 A
